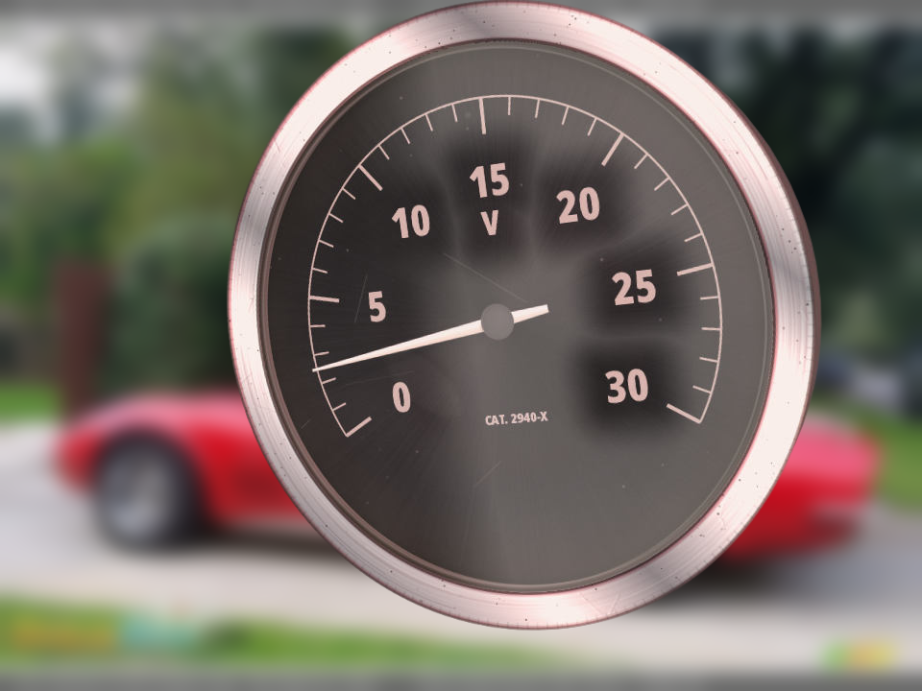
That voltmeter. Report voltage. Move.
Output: 2.5 V
